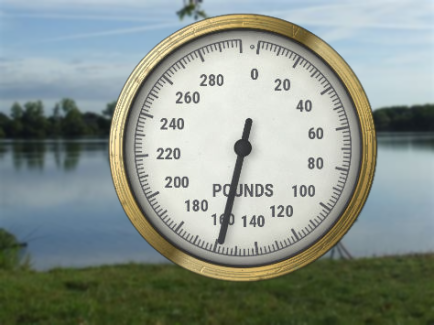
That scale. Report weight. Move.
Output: 158 lb
